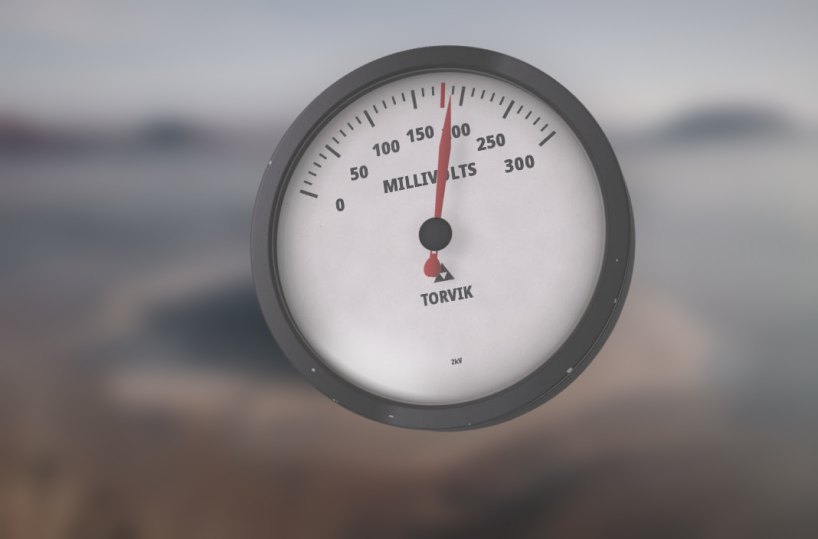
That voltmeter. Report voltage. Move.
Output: 190 mV
